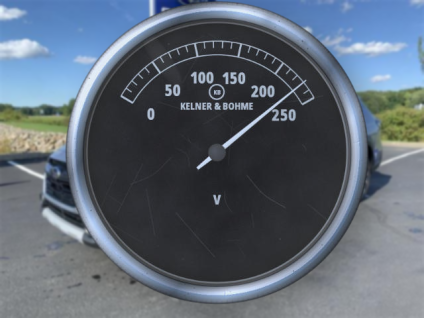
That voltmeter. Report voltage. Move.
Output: 230 V
